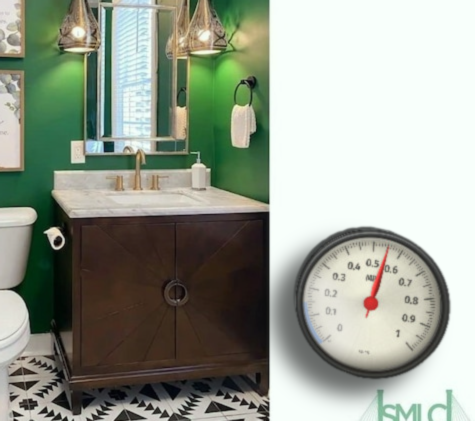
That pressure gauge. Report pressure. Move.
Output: 0.55 MPa
